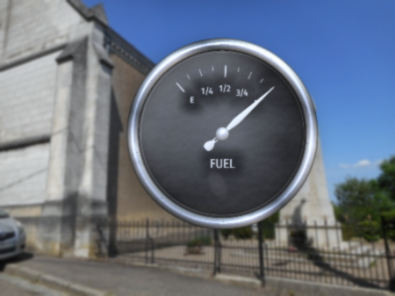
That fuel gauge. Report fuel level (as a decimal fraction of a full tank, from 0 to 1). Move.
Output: 1
